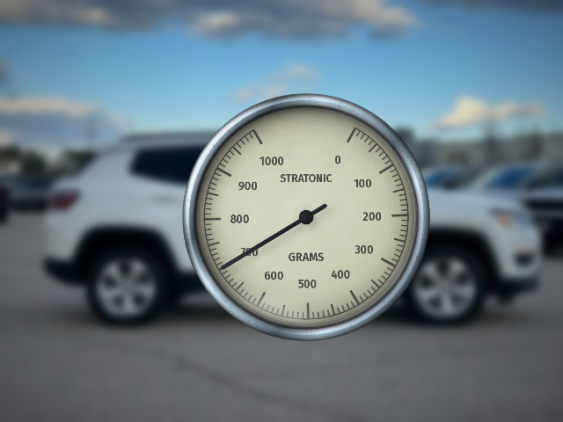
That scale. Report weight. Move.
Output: 700 g
